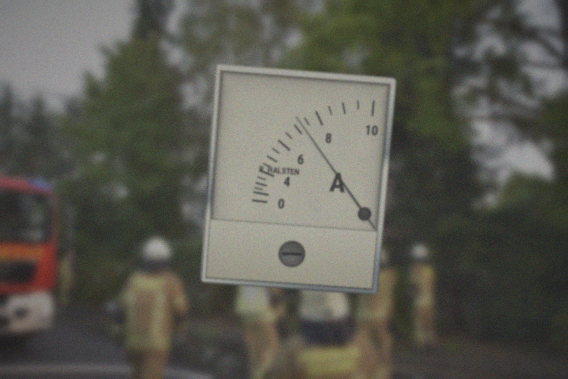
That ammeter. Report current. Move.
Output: 7.25 A
